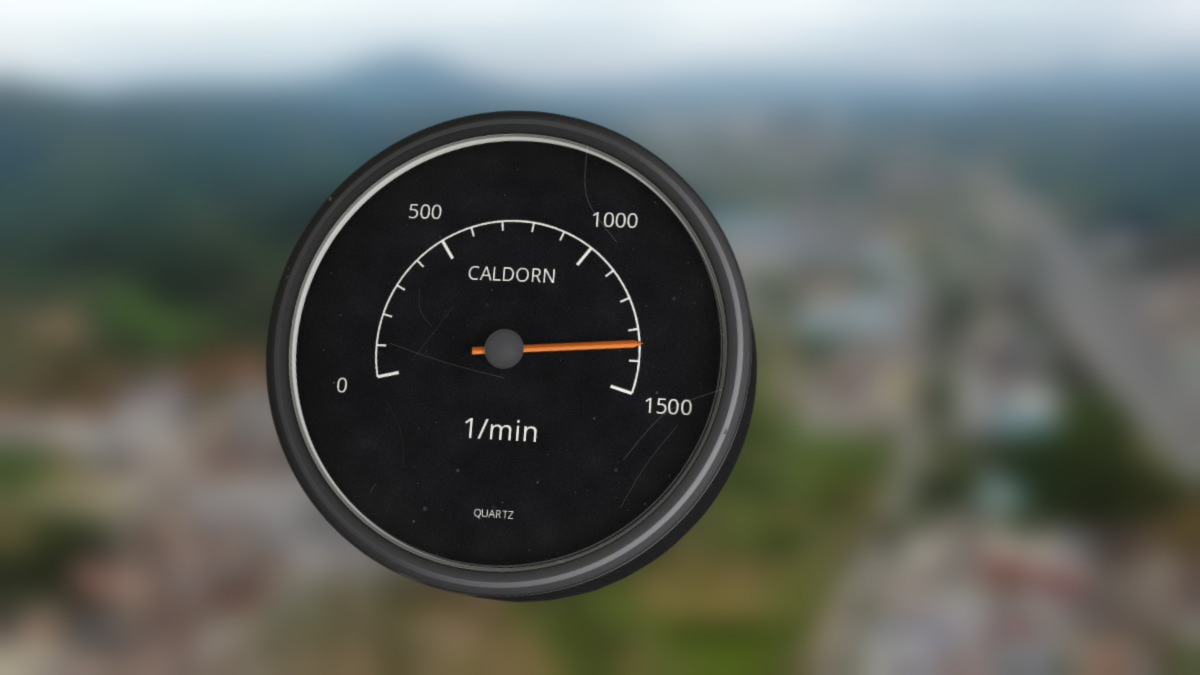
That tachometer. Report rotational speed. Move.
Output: 1350 rpm
